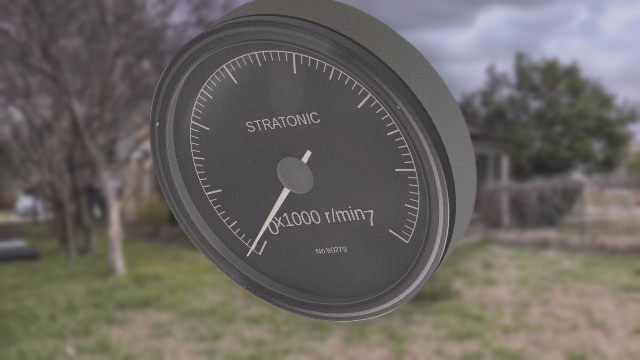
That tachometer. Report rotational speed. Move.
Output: 100 rpm
